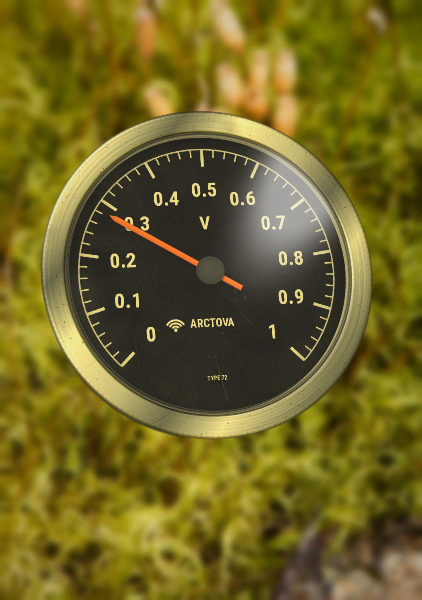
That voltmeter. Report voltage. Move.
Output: 0.28 V
